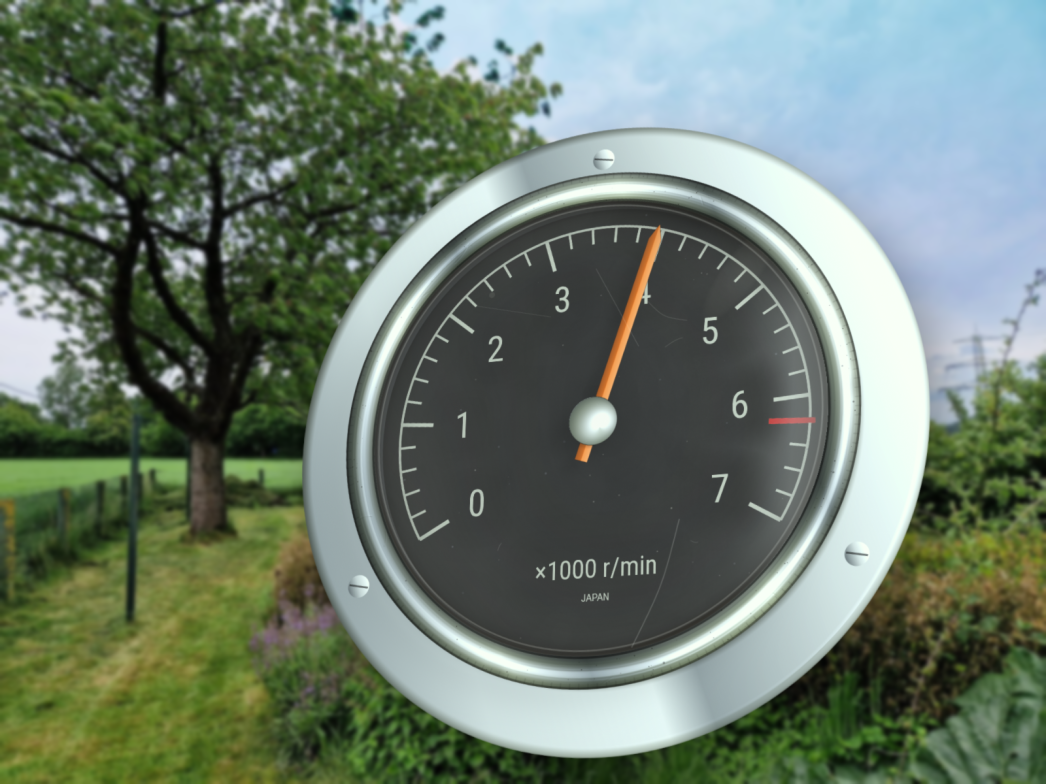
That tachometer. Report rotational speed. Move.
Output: 4000 rpm
